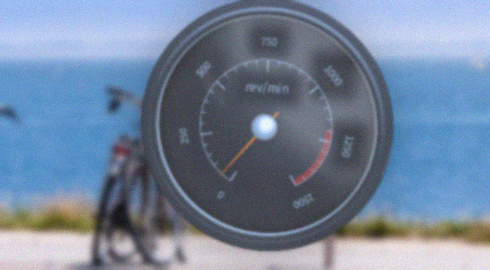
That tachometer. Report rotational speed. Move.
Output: 50 rpm
